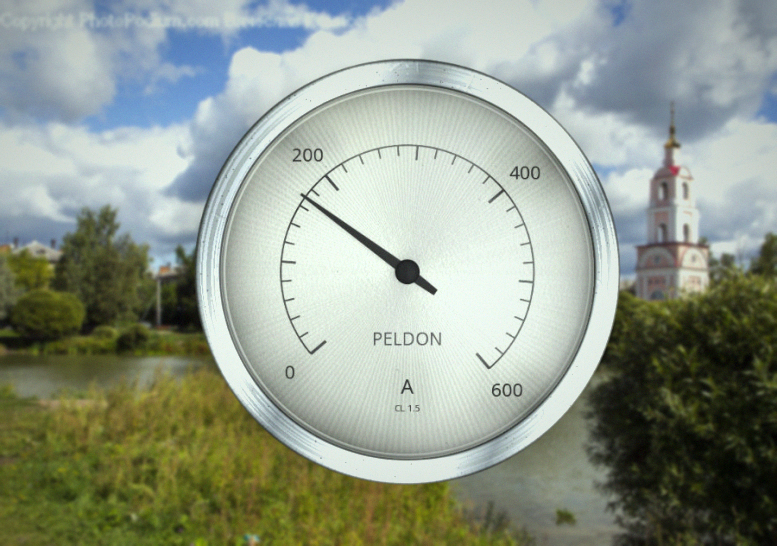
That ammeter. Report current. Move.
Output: 170 A
